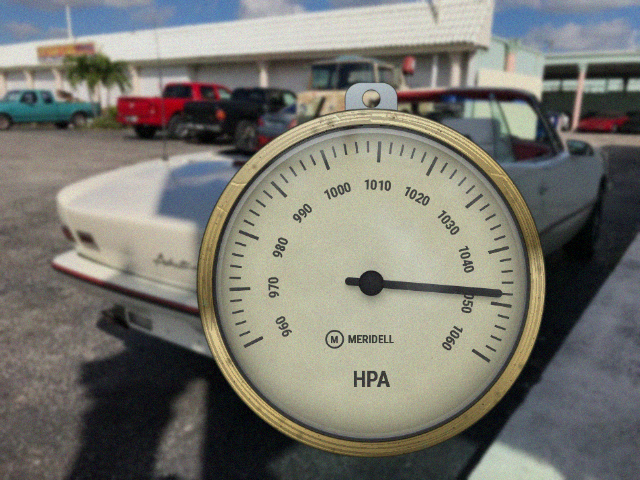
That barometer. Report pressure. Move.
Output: 1048 hPa
